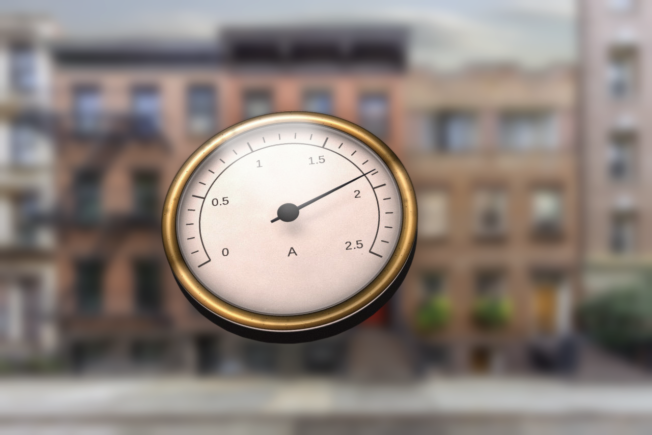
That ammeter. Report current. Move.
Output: 1.9 A
